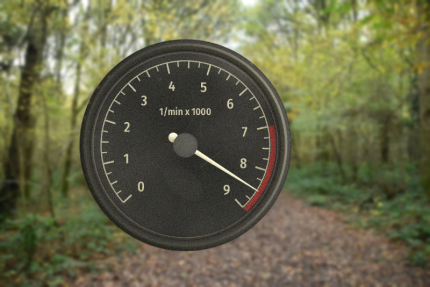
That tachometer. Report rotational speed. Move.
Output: 8500 rpm
